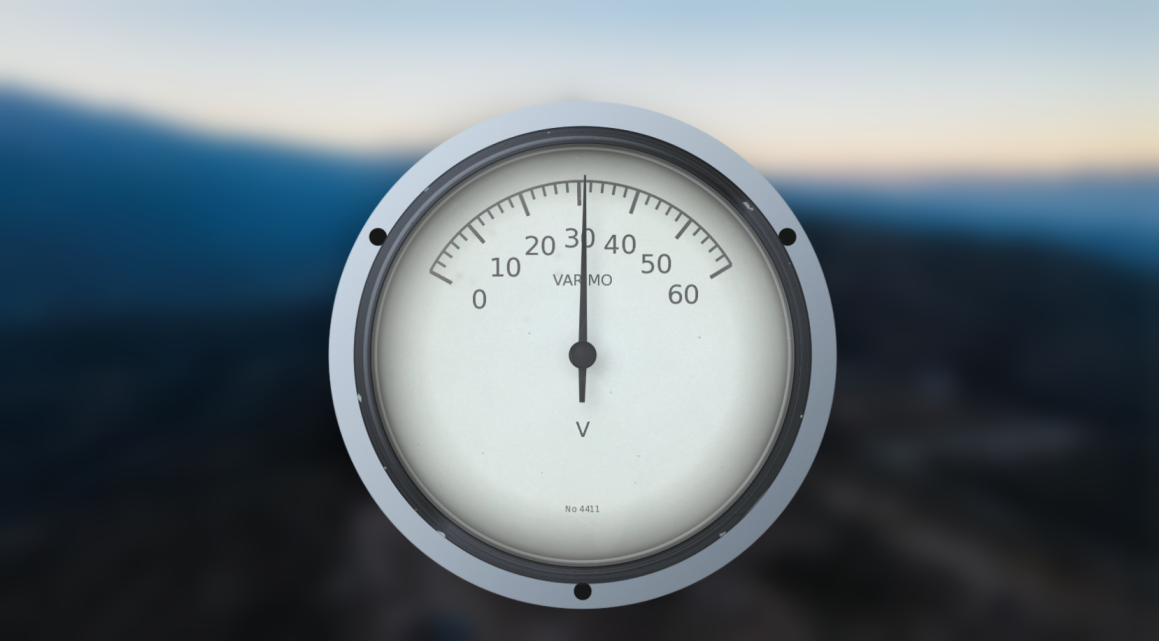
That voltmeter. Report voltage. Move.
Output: 31 V
